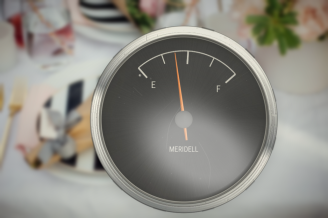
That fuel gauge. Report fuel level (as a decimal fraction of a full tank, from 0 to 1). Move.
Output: 0.375
